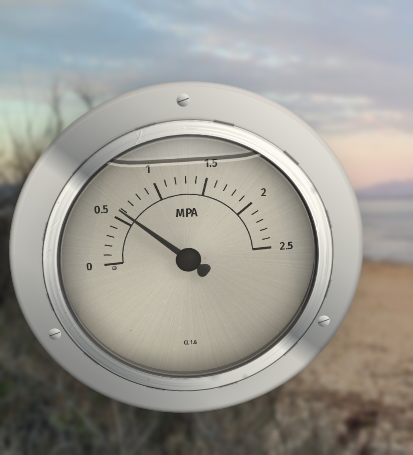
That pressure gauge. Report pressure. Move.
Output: 0.6 MPa
